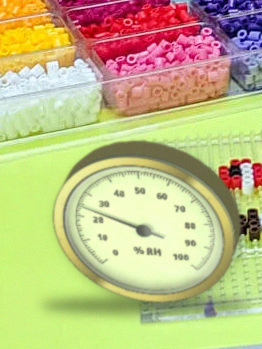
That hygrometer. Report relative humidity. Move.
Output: 25 %
